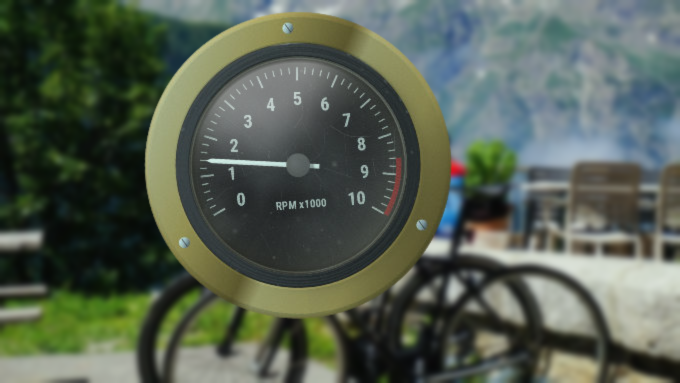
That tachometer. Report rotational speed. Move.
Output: 1400 rpm
